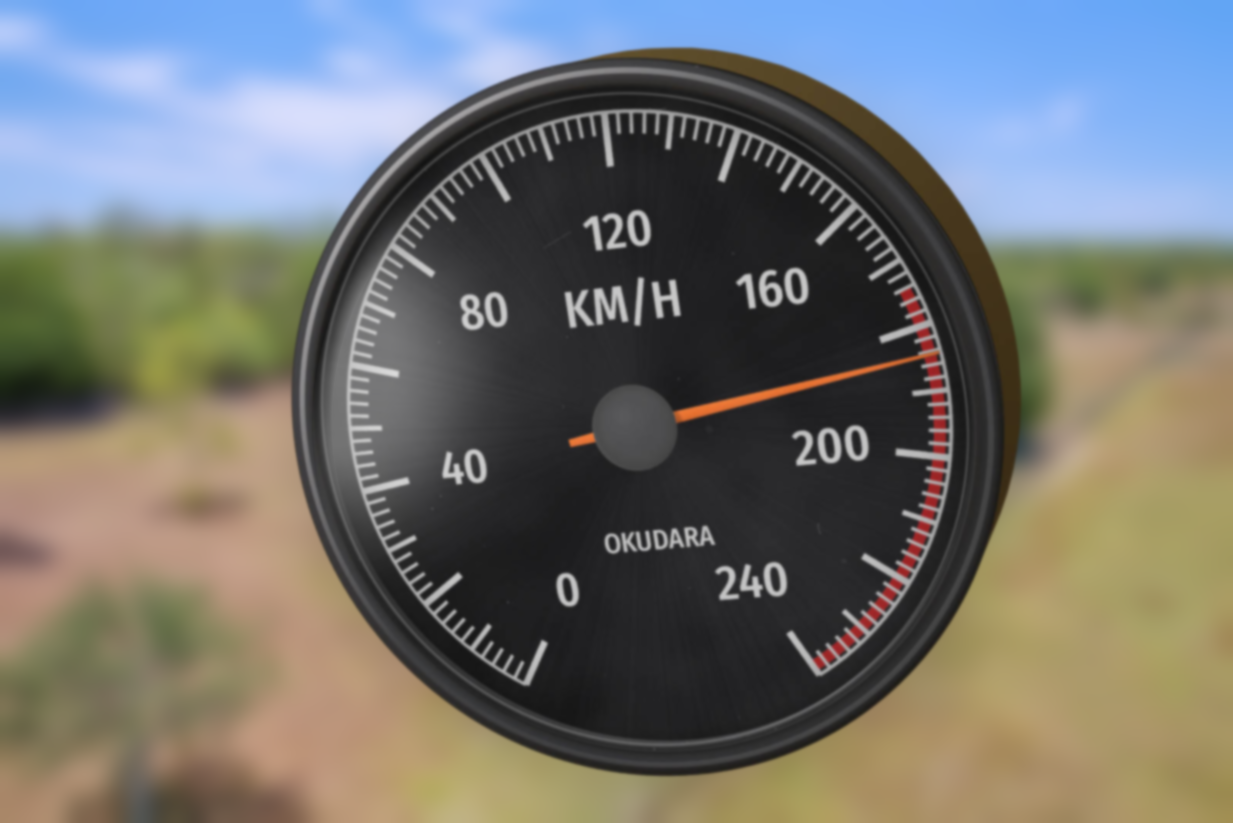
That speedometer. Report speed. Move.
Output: 184 km/h
